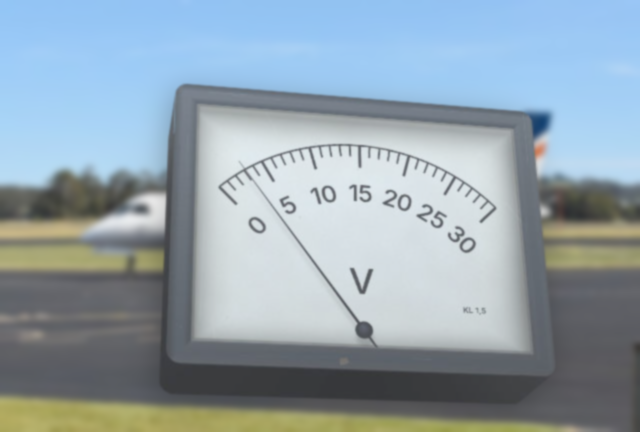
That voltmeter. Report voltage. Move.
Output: 3 V
